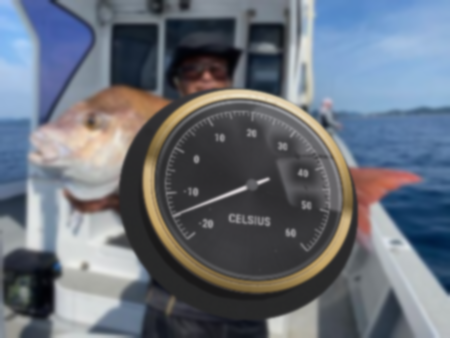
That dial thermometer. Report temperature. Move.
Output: -15 °C
